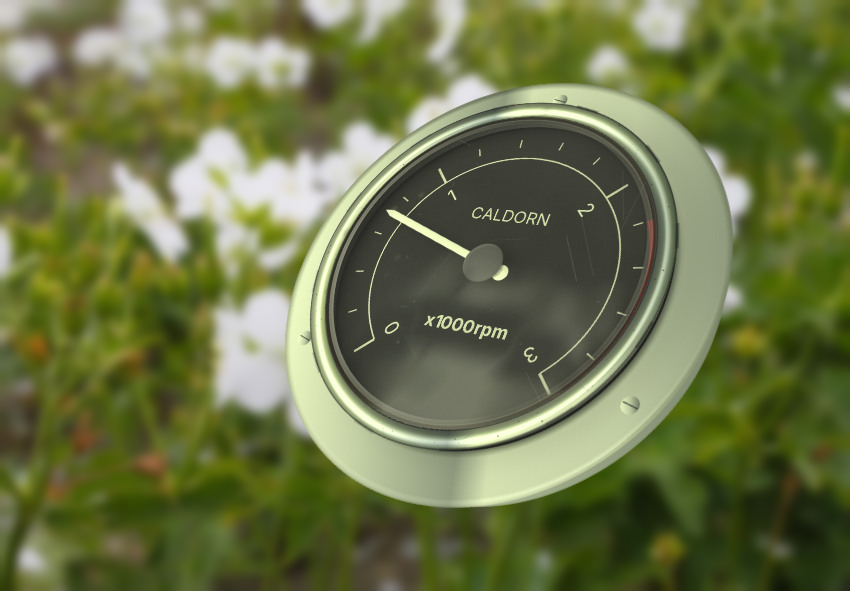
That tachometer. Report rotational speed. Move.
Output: 700 rpm
